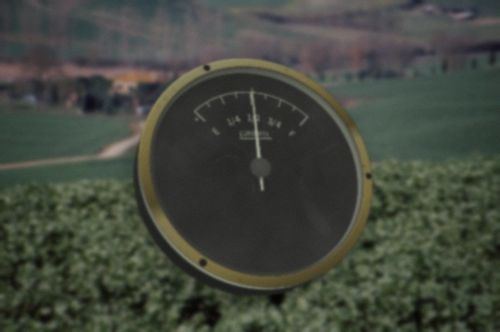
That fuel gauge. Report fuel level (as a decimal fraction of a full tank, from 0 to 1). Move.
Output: 0.5
